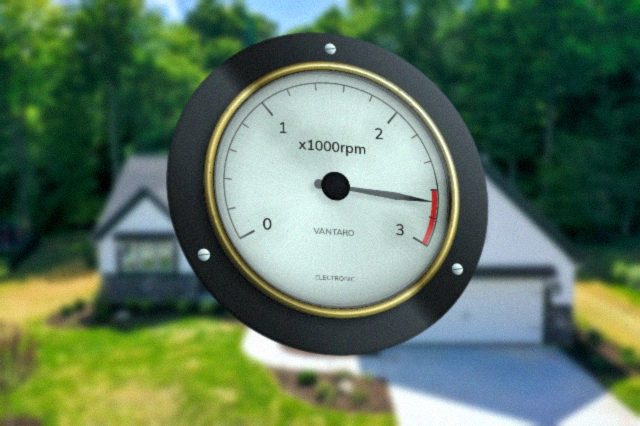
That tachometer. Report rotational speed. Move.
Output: 2700 rpm
